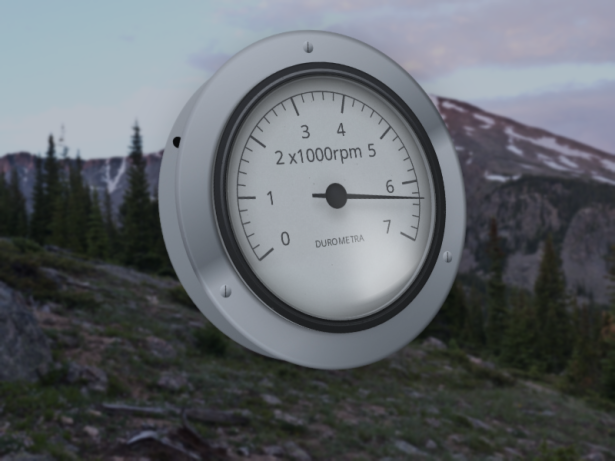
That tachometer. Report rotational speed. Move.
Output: 6300 rpm
